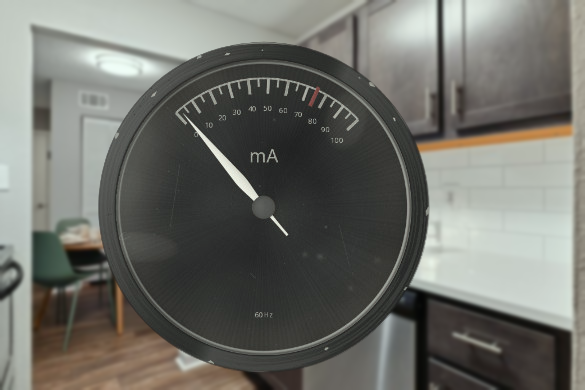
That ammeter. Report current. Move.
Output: 2.5 mA
